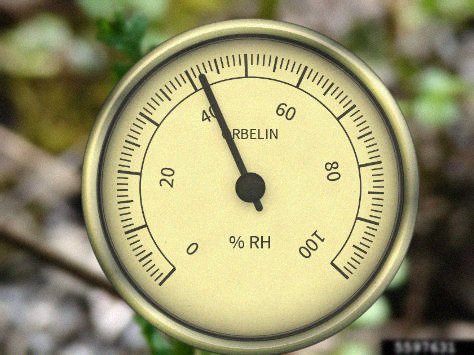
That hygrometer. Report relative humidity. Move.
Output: 42 %
